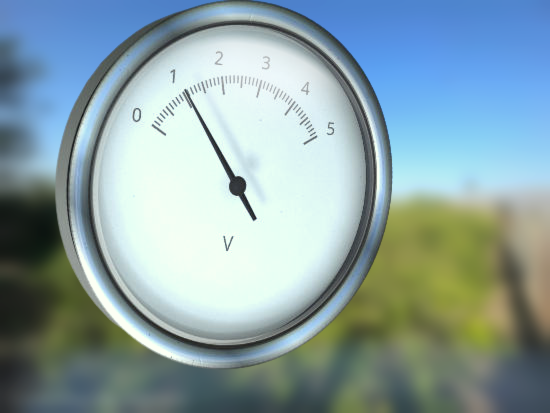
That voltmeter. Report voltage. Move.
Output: 1 V
